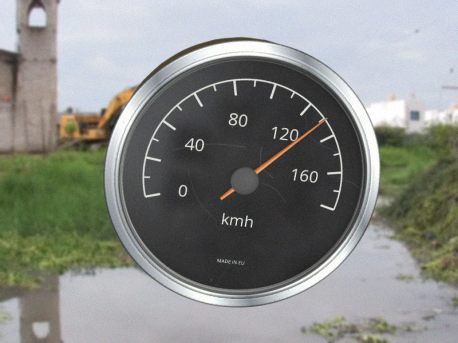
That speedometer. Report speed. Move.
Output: 130 km/h
